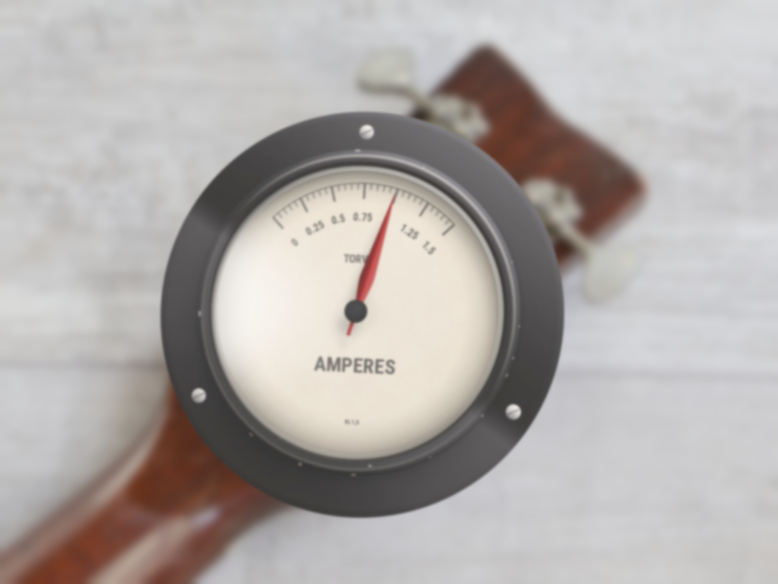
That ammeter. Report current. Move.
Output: 1 A
